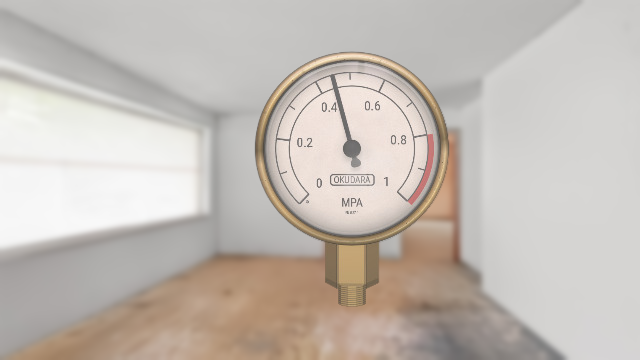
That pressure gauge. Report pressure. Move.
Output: 0.45 MPa
